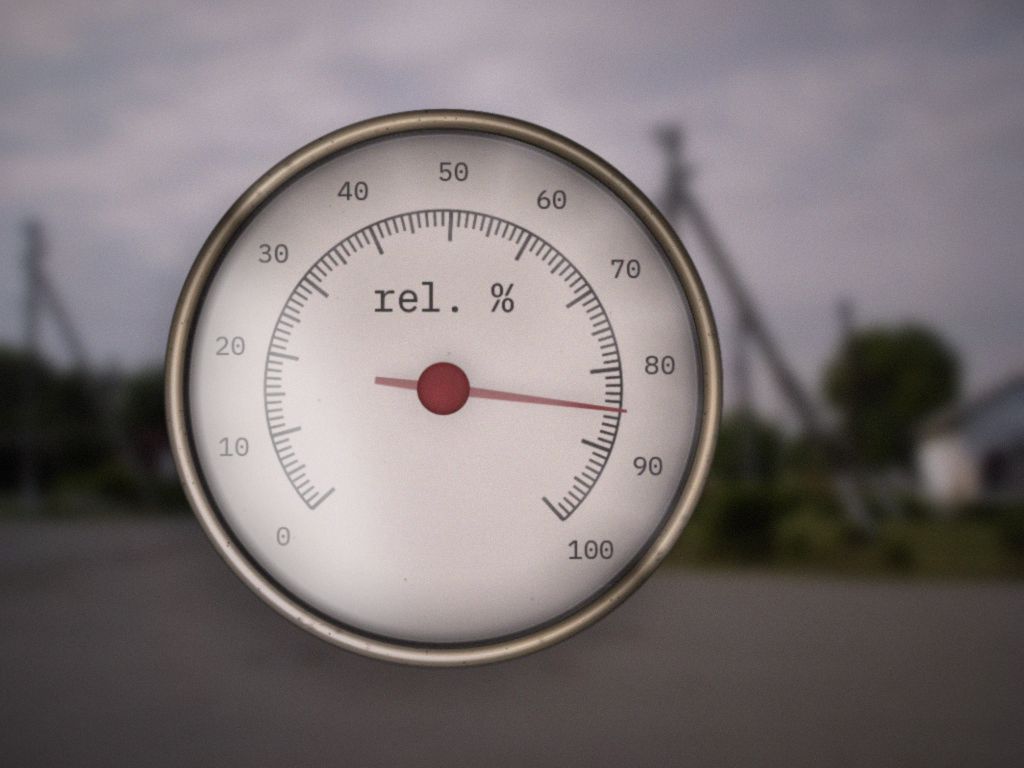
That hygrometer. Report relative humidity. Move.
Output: 85 %
